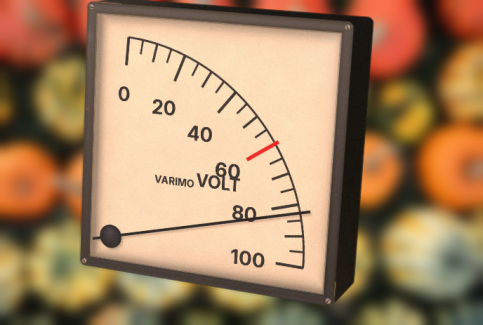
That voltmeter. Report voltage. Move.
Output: 82.5 V
